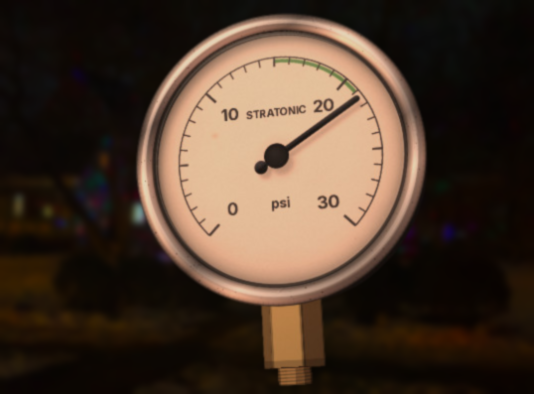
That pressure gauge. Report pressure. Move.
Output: 21.5 psi
